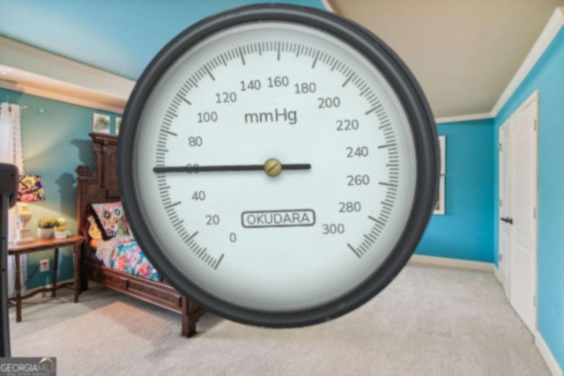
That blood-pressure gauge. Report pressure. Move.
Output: 60 mmHg
